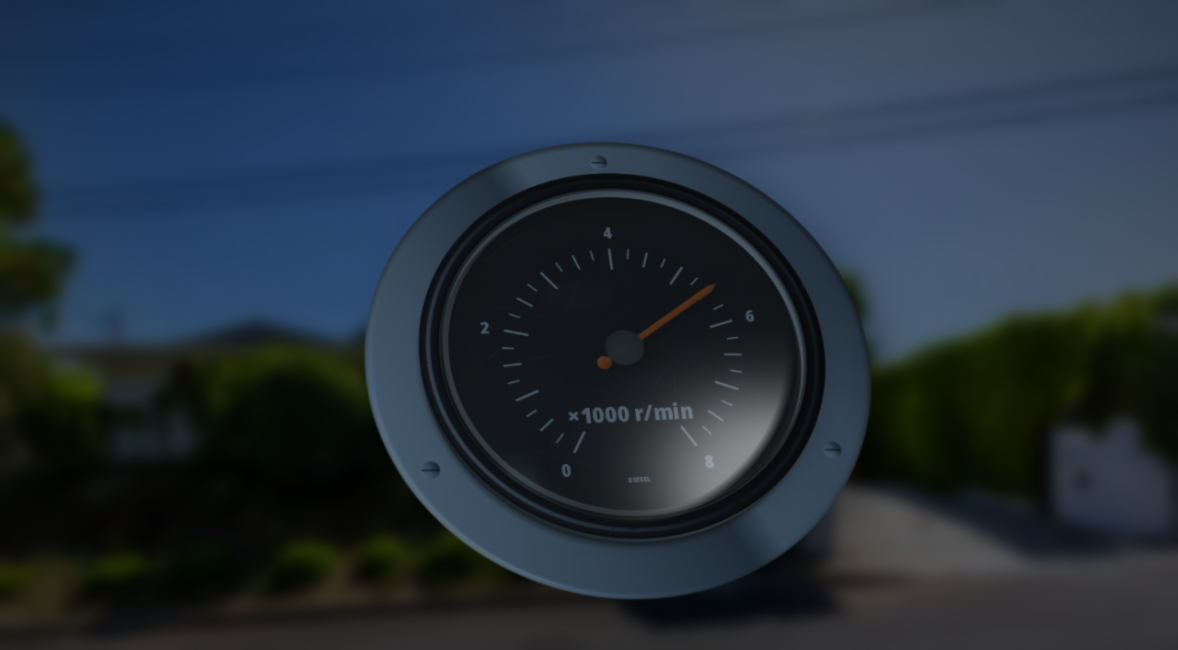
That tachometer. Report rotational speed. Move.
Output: 5500 rpm
